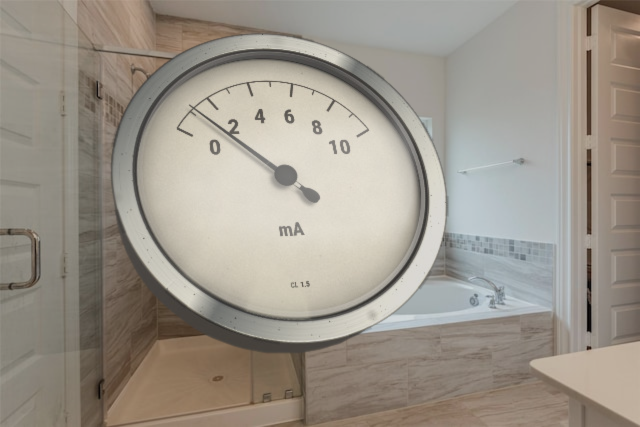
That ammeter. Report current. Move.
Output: 1 mA
